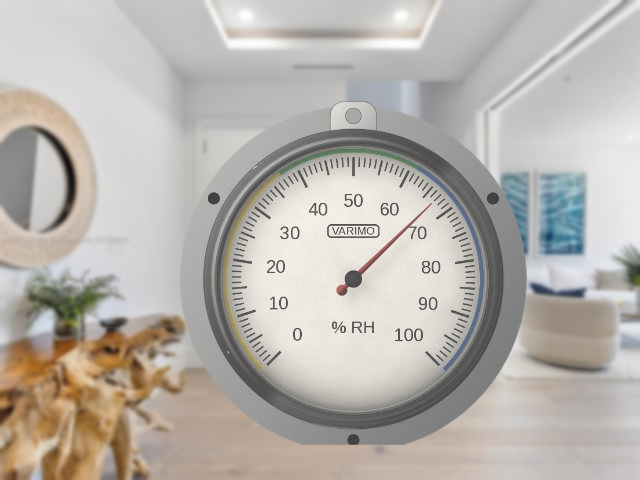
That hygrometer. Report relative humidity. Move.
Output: 67 %
